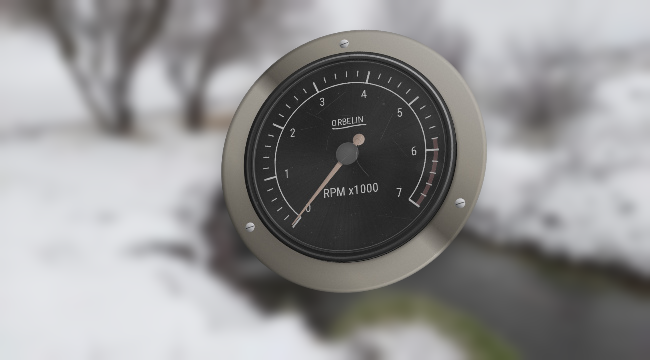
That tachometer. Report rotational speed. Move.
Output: 0 rpm
